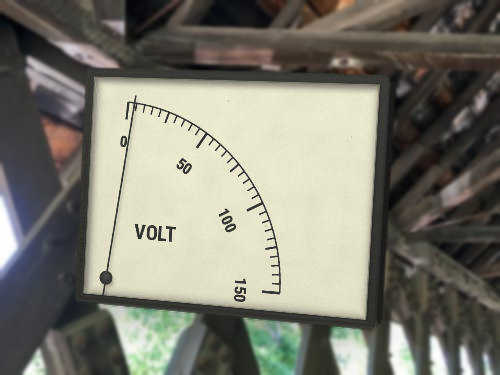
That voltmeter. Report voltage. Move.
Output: 5 V
